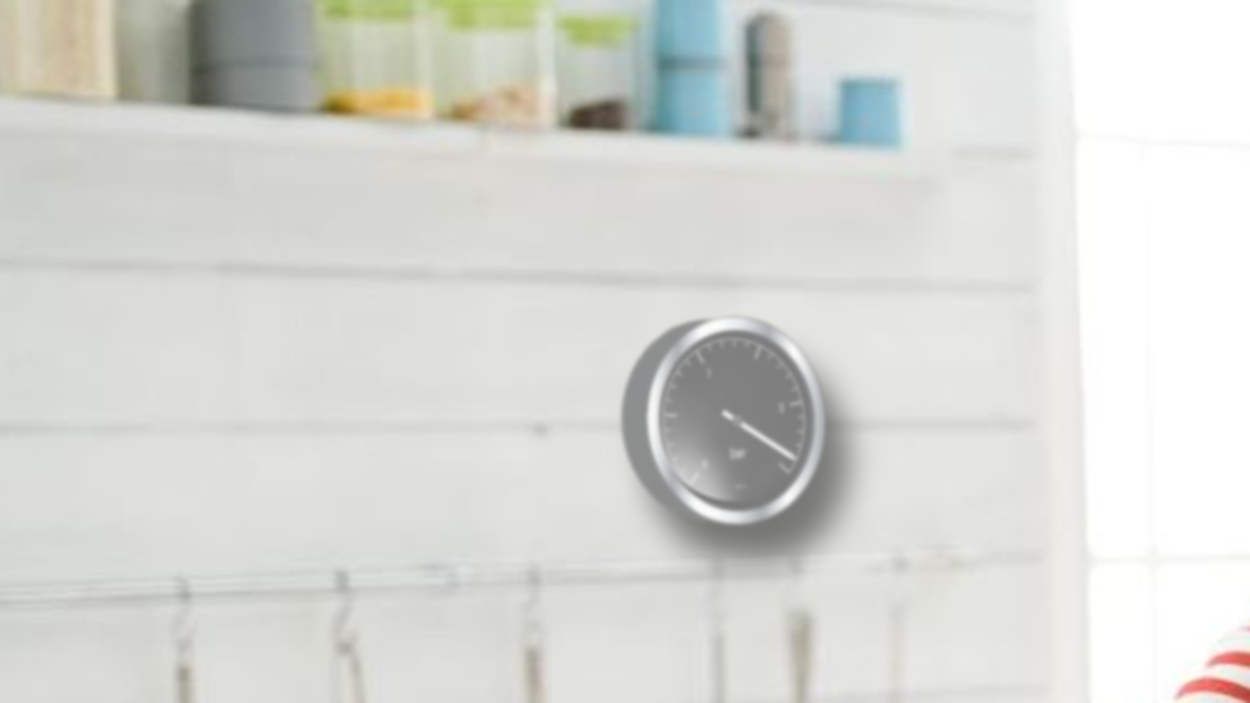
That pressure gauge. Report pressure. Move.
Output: 2.4 bar
